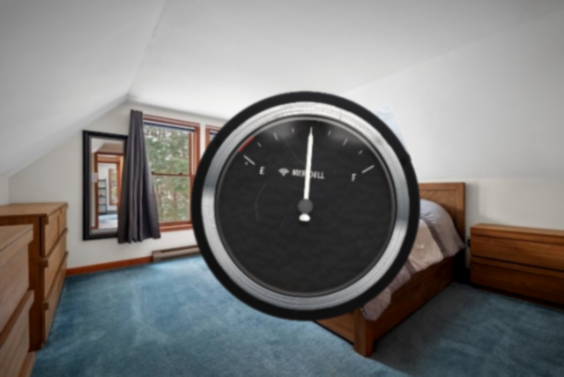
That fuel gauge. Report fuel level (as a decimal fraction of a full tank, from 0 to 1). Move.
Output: 0.5
